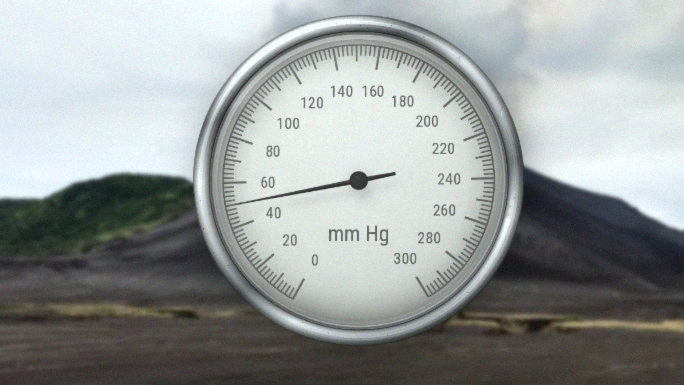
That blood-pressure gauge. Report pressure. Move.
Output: 50 mmHg
